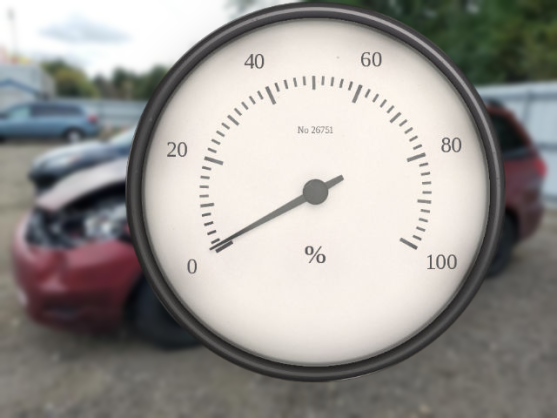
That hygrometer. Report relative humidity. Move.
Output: 1 %
